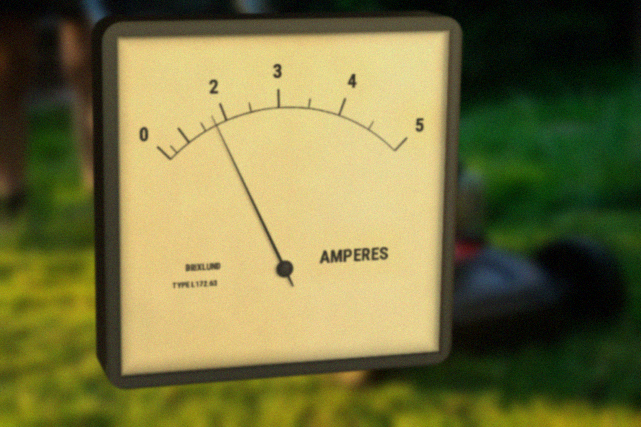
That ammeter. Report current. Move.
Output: 1.75 A
